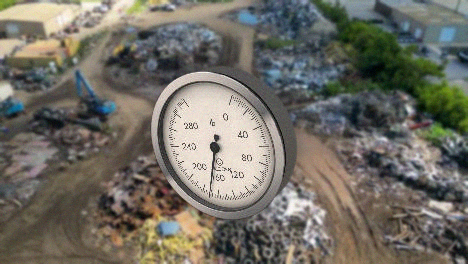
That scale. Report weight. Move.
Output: 170 lb
